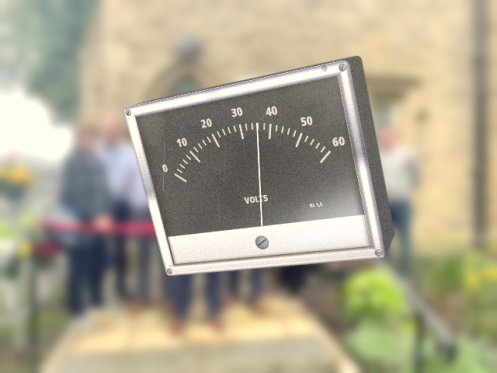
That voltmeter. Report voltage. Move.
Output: 36 V
